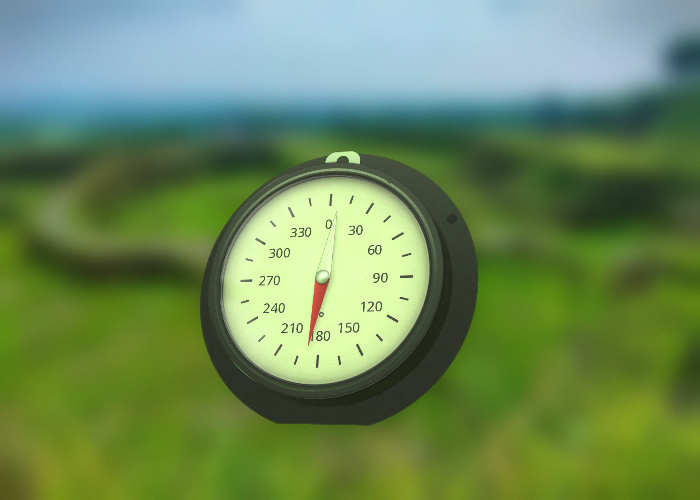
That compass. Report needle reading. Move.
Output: 187.5 °
